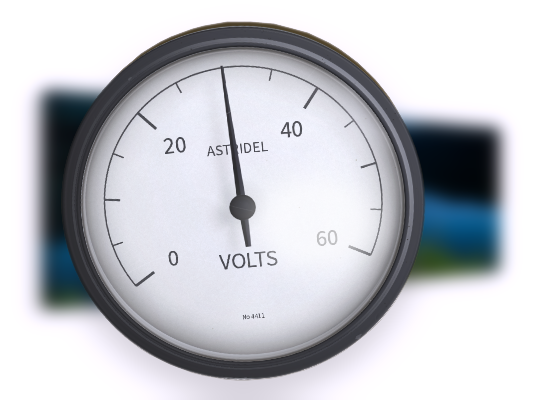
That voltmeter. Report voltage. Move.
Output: 30 V
